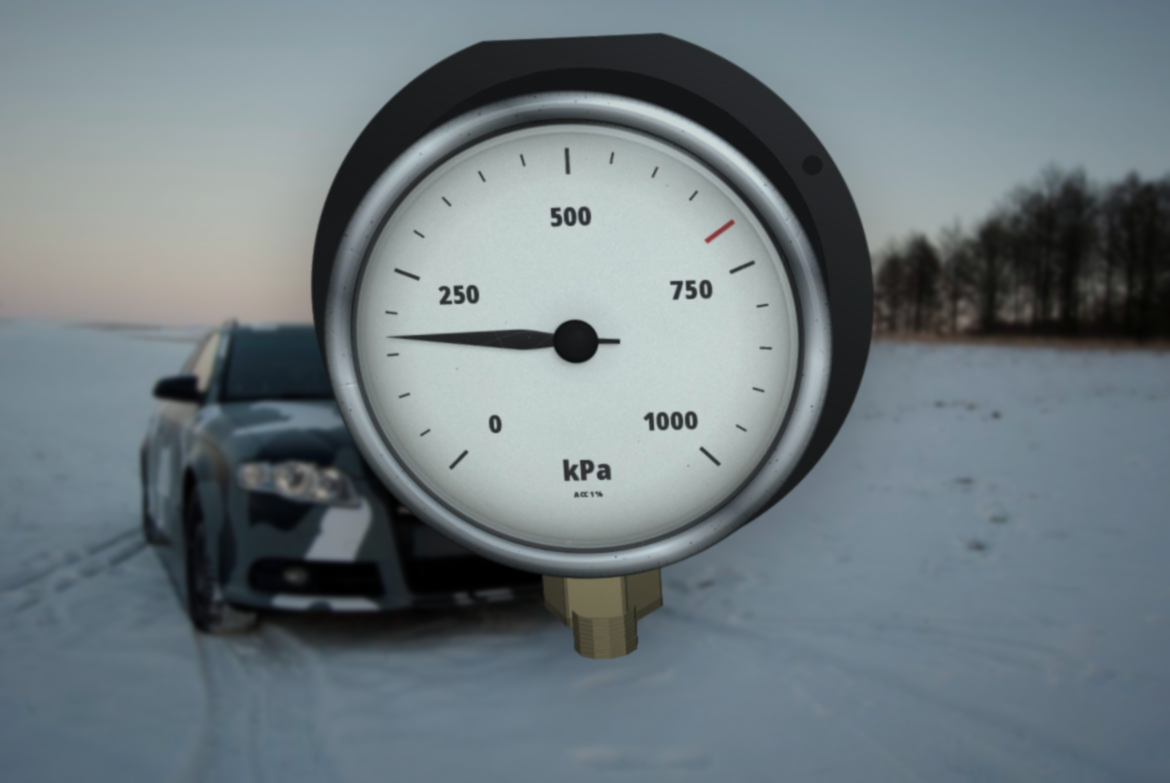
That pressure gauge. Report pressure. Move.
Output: 175 kPa
